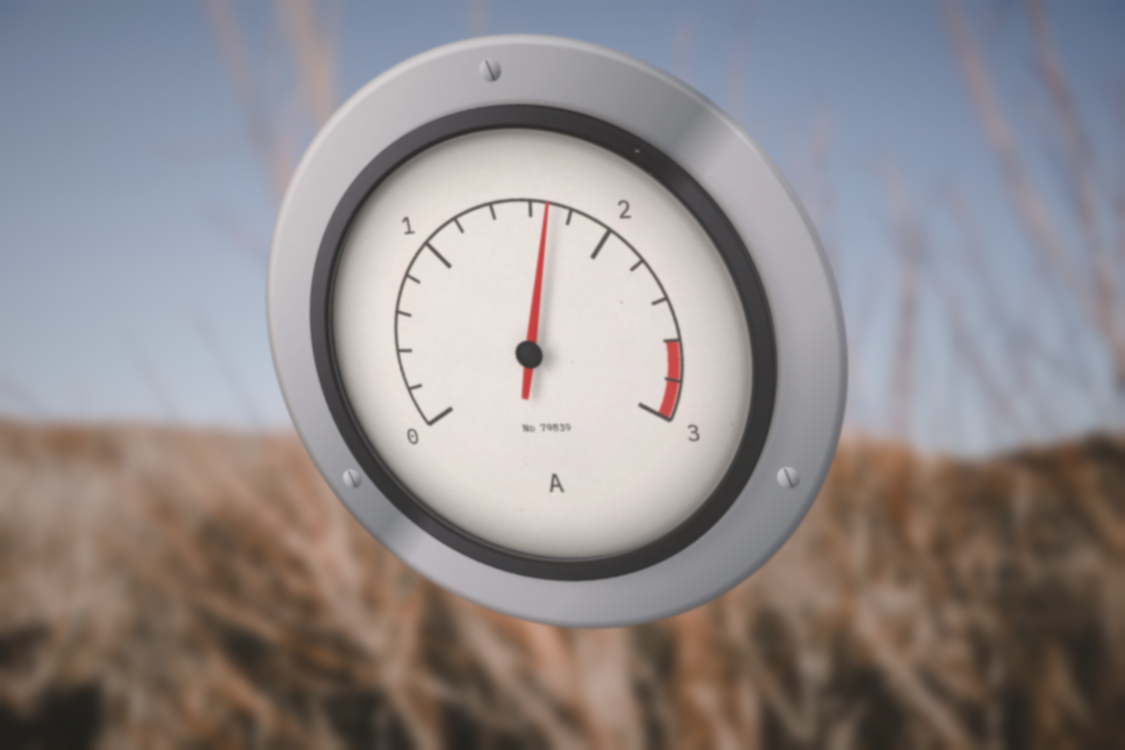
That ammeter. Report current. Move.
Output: 1.7 A
